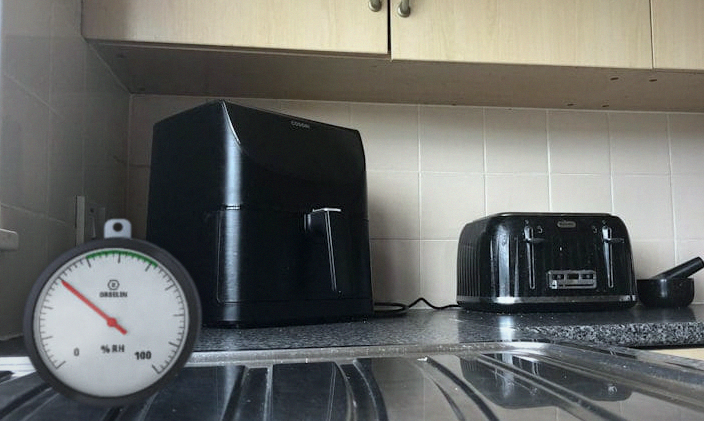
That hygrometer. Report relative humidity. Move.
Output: 30 %
